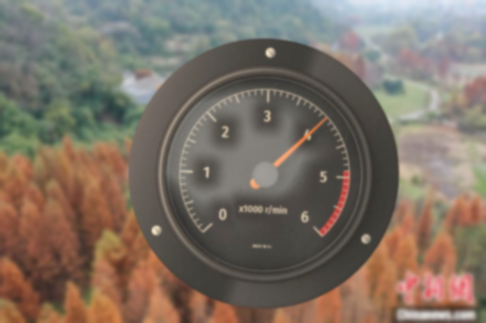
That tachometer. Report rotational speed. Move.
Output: 4000 rpm
